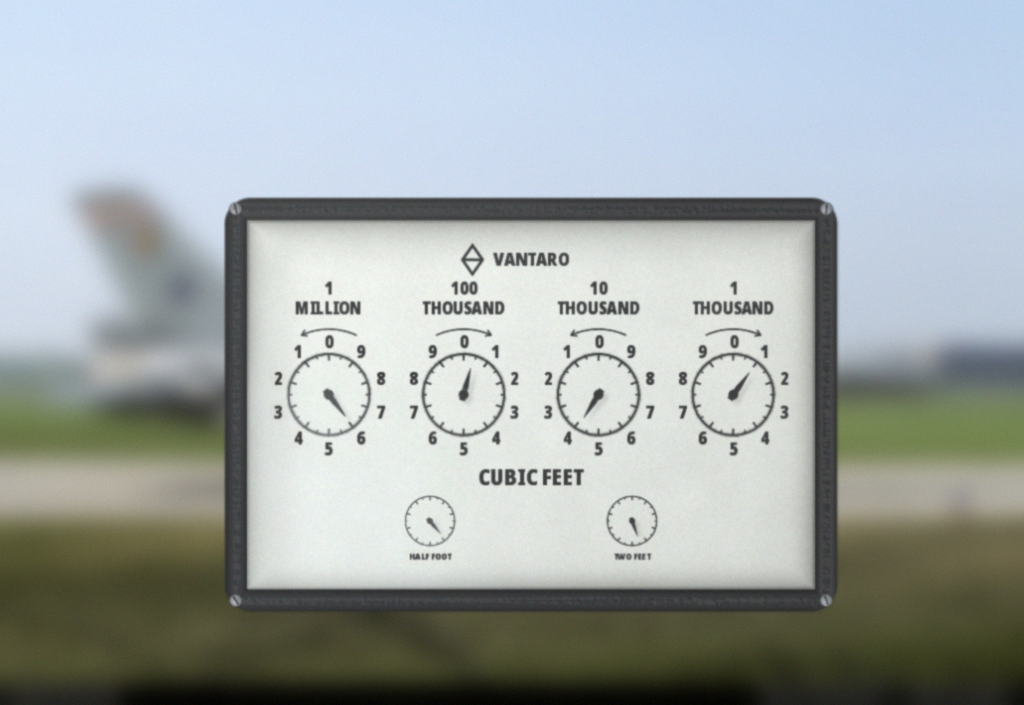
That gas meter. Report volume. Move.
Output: 604100 ft³
